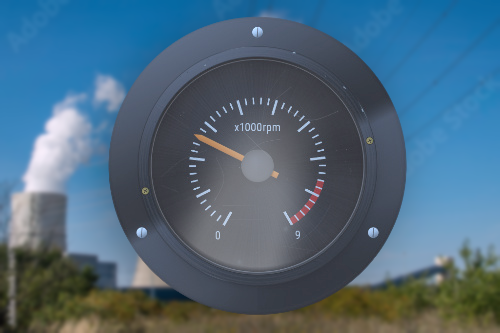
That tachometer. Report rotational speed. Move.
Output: 2600 rpm
